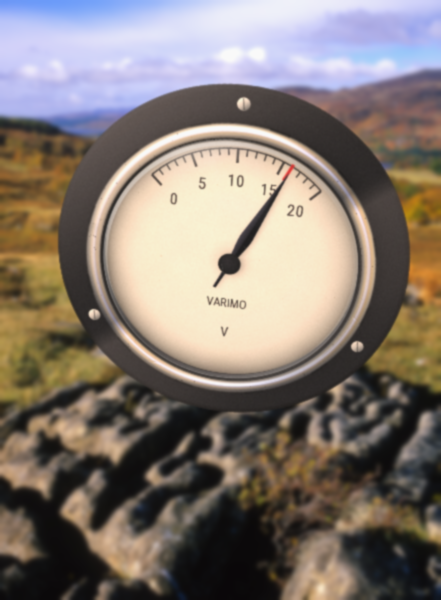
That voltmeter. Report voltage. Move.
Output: 16 V
